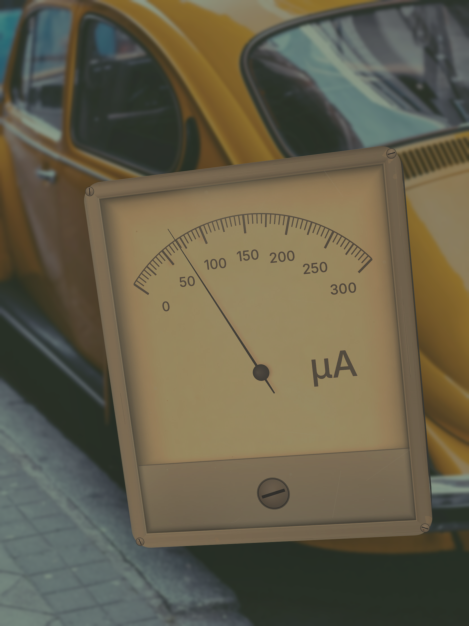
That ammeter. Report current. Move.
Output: 70 µA
